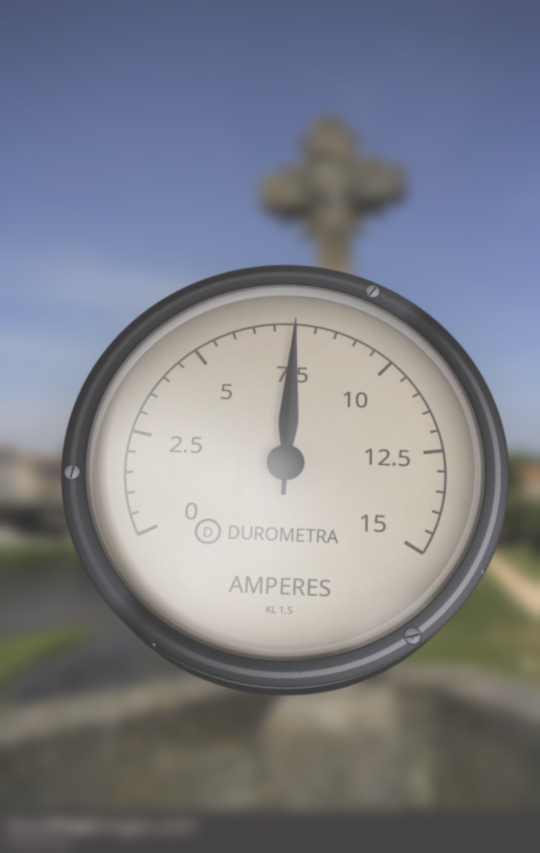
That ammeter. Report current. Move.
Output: 7.5 A
